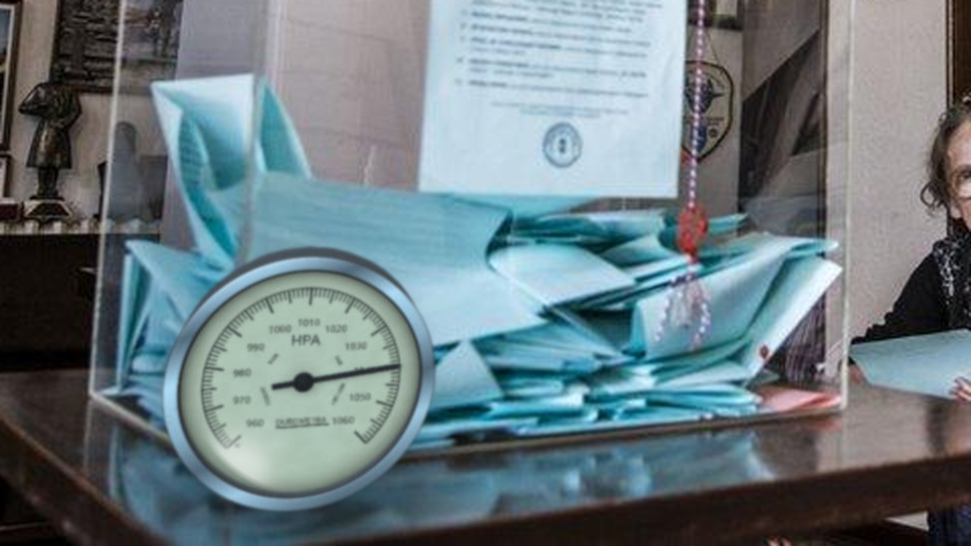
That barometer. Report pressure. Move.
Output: 1040 hPa
